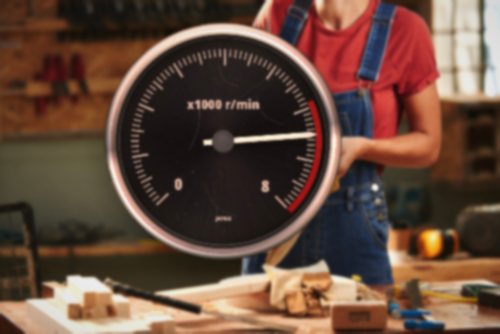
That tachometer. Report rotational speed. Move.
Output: 6500 rpm
